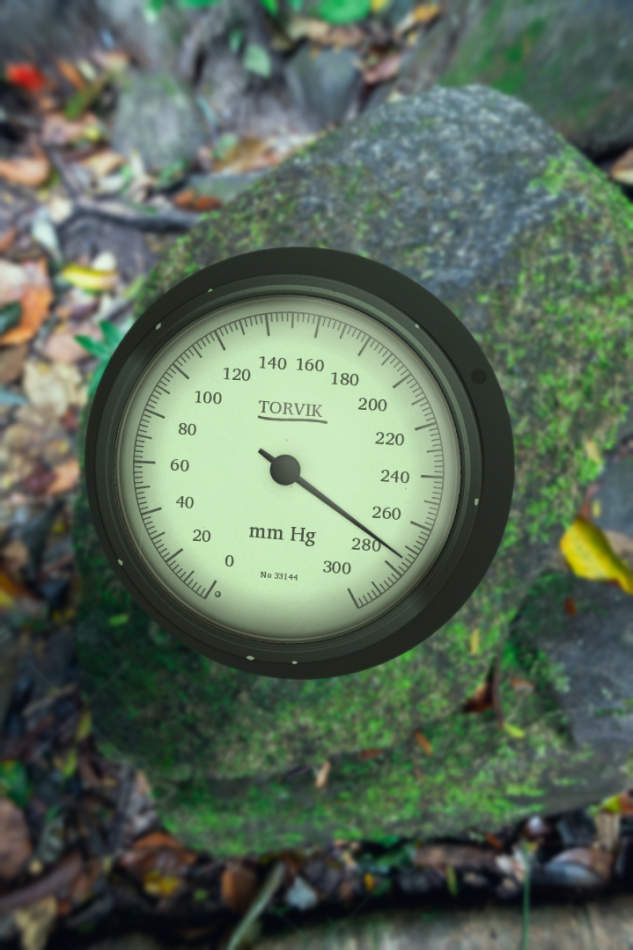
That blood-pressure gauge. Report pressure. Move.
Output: 274 mmHg
